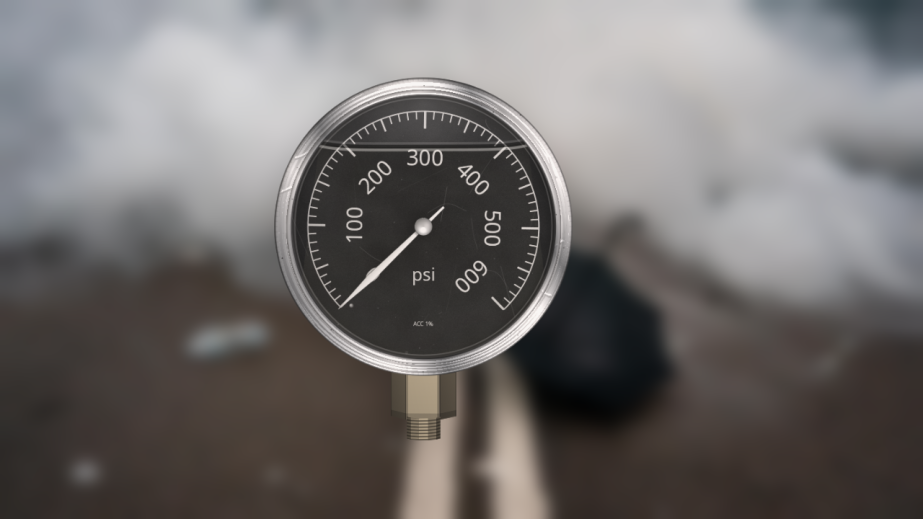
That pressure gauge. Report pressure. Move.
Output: 0 psi
